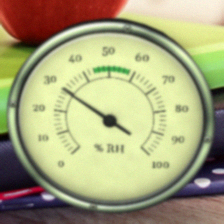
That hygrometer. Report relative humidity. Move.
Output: 30 %
